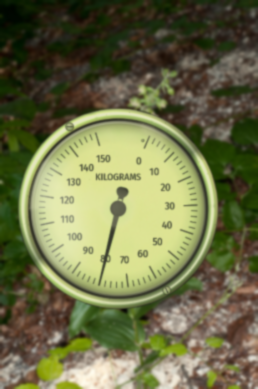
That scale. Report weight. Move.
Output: 80 kg
